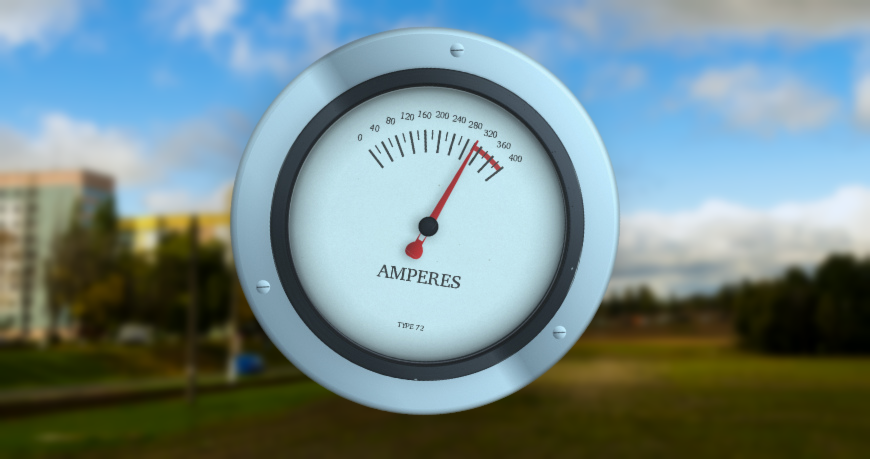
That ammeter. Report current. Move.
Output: 300 A
